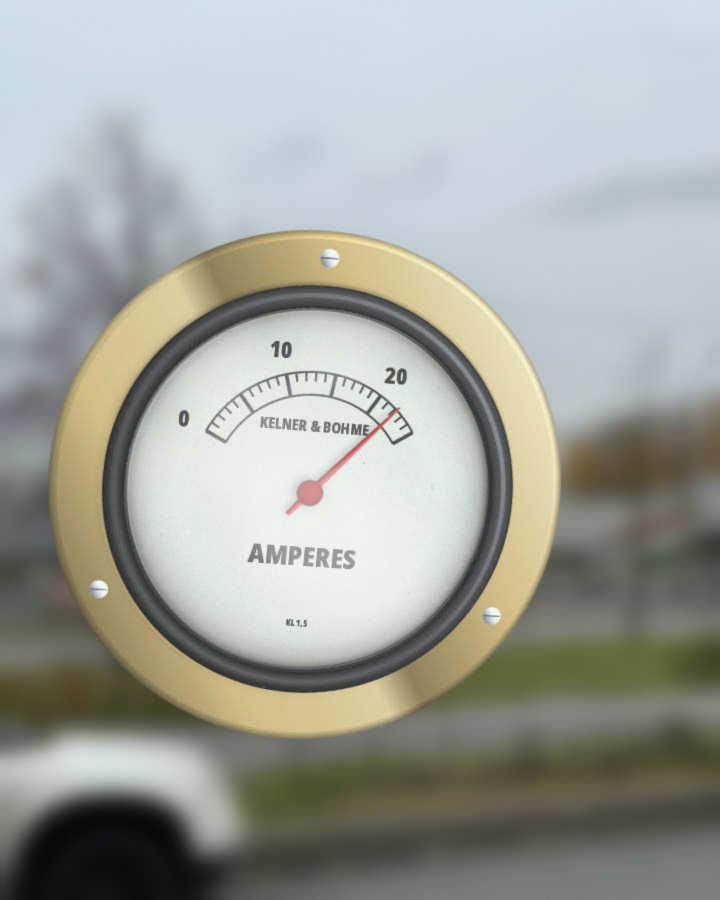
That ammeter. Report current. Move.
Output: 22 A
